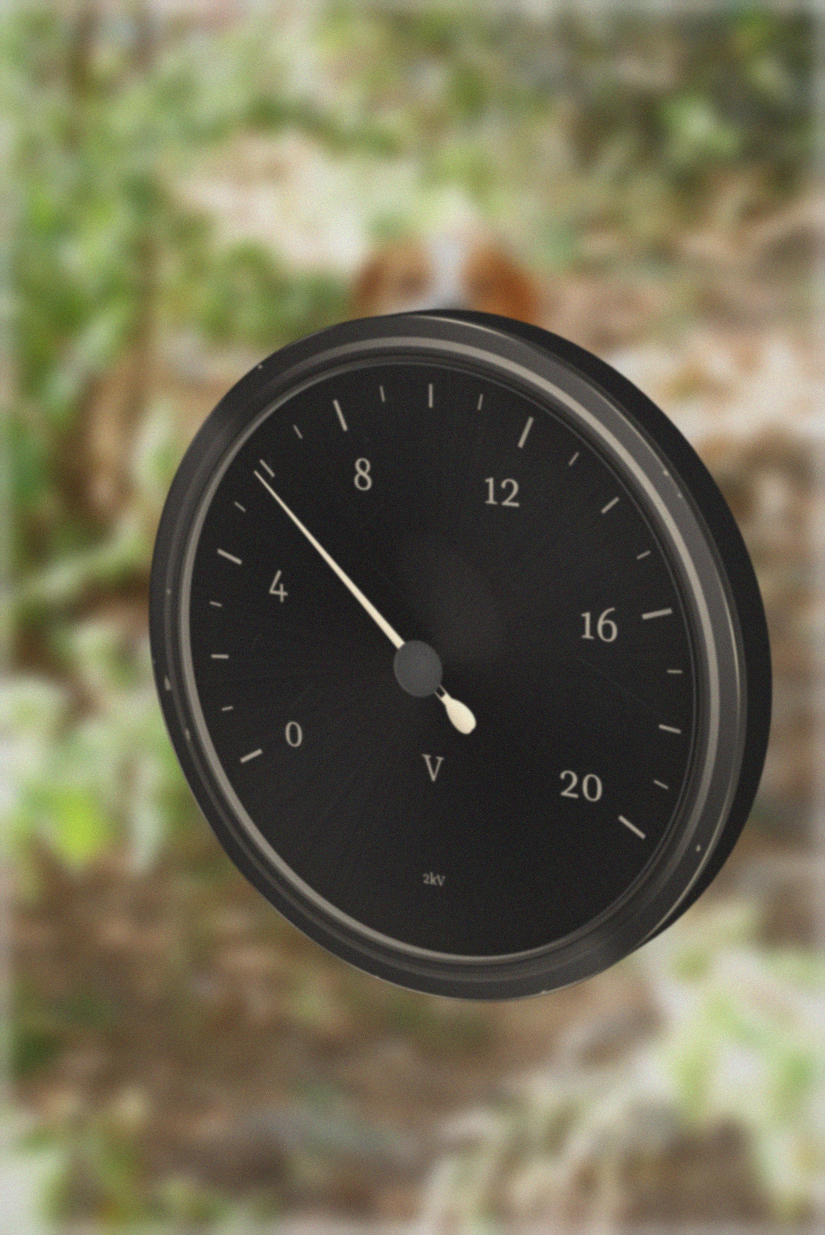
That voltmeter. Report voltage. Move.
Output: 6 V
